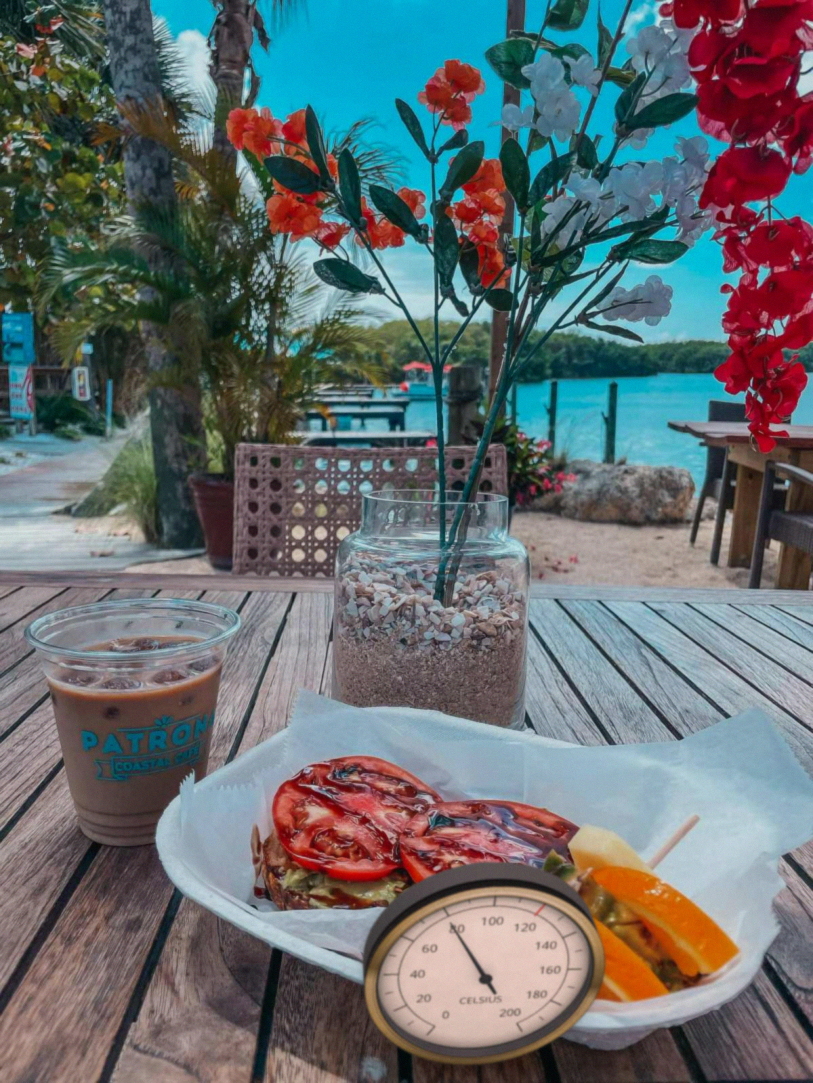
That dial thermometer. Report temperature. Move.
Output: 80 °C
